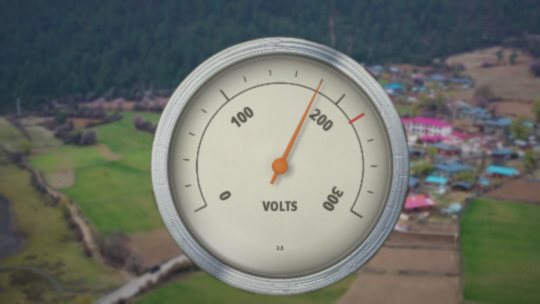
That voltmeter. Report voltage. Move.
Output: 180 V
